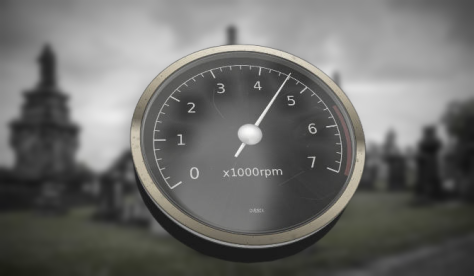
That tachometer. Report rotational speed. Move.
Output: 4600 rpm
